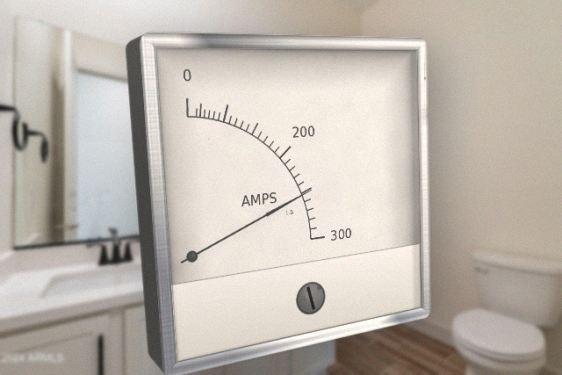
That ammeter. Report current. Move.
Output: 250 A
